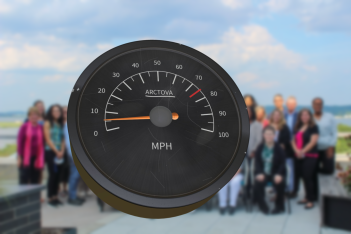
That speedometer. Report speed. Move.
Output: 5 mph
